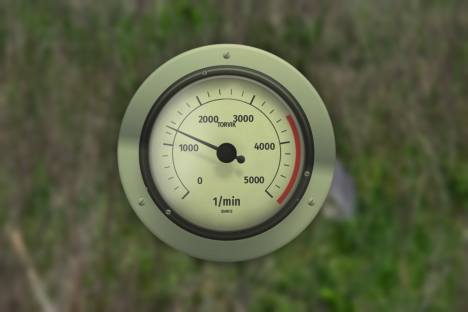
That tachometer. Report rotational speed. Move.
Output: 1300 rpm
